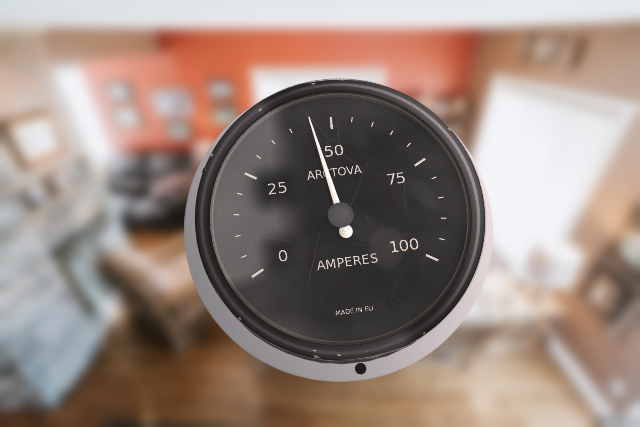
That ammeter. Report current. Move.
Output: 45 A
